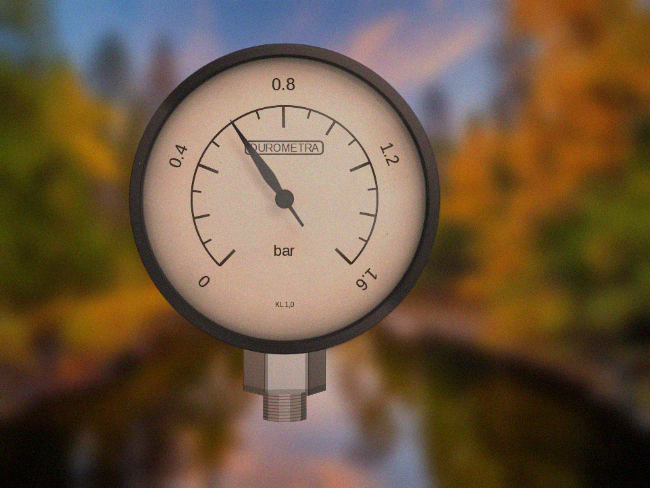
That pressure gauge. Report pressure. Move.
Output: 0.6 bar
